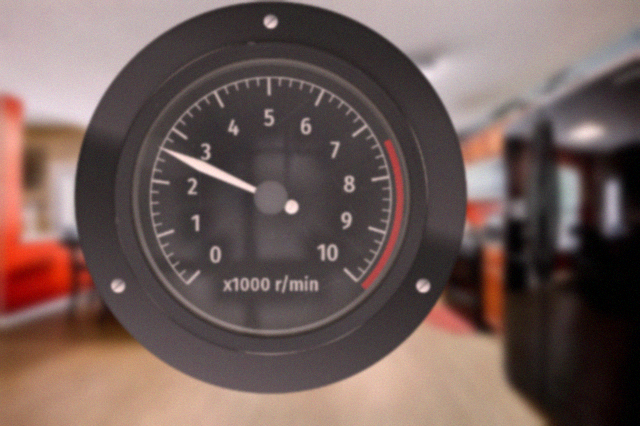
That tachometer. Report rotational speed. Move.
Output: 2600 rpm
